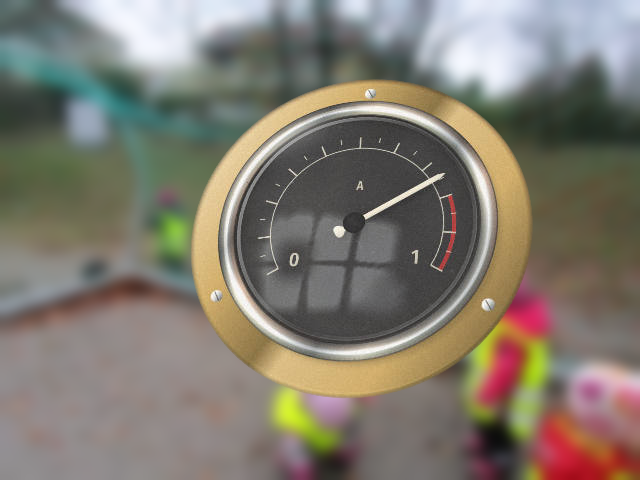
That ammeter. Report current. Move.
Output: 0.75 A
